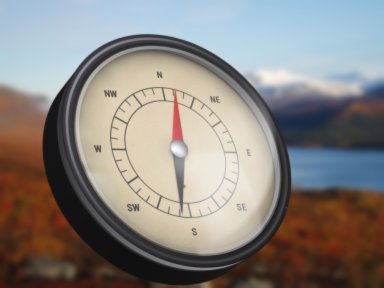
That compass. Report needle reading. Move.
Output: 10 °
